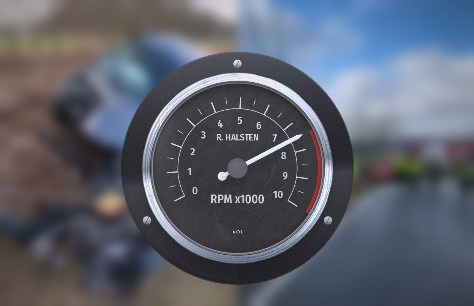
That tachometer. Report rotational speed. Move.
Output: 7500 rpm
